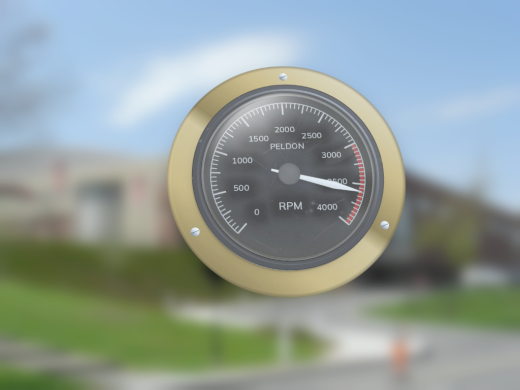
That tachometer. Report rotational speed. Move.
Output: 3600 rpm
